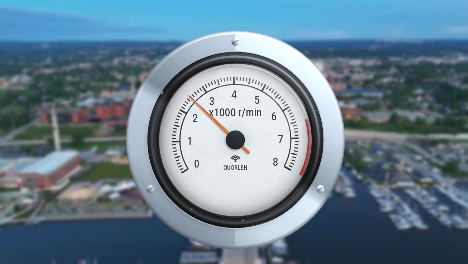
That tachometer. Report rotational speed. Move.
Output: 2500 rpm
